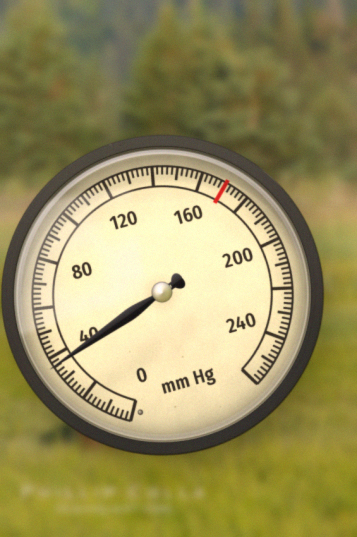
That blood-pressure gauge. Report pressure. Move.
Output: 36 mmHg
